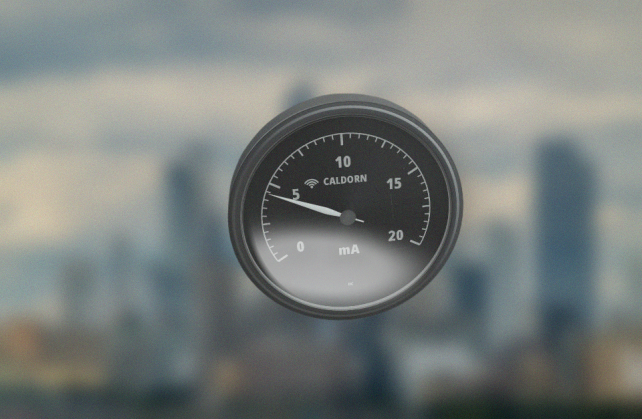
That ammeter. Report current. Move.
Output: 4.5 mA
